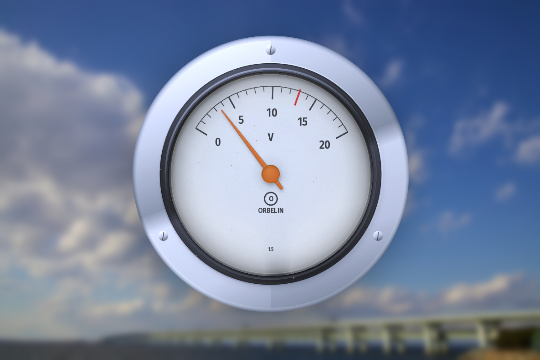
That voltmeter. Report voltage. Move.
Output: 3.5 V
